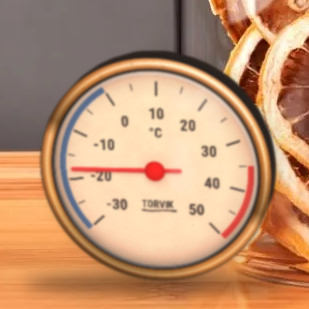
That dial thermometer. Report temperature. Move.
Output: -17.5 °C
